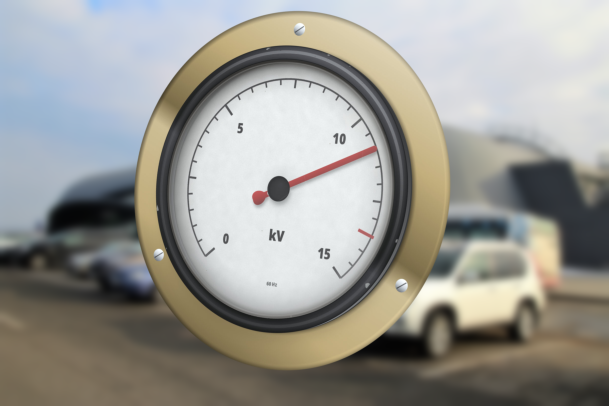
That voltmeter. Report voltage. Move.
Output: 11 kV
